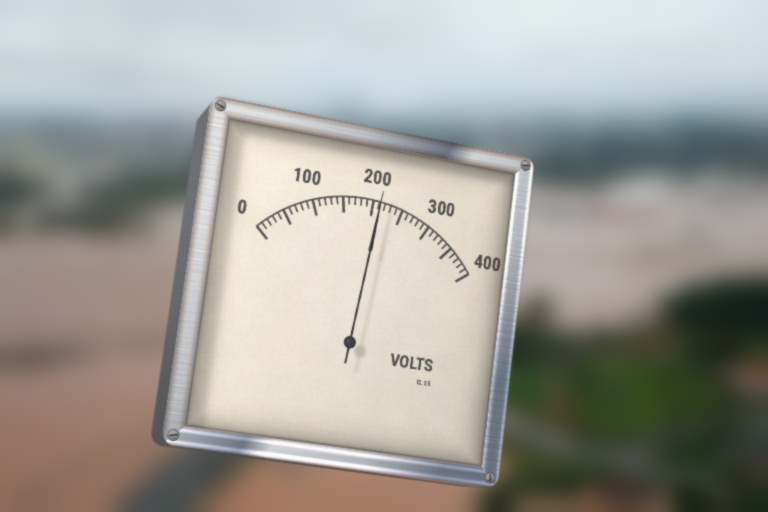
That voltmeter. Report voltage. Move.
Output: 210 V
